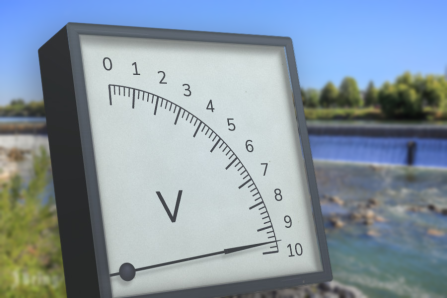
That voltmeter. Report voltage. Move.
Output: 9.6 V
